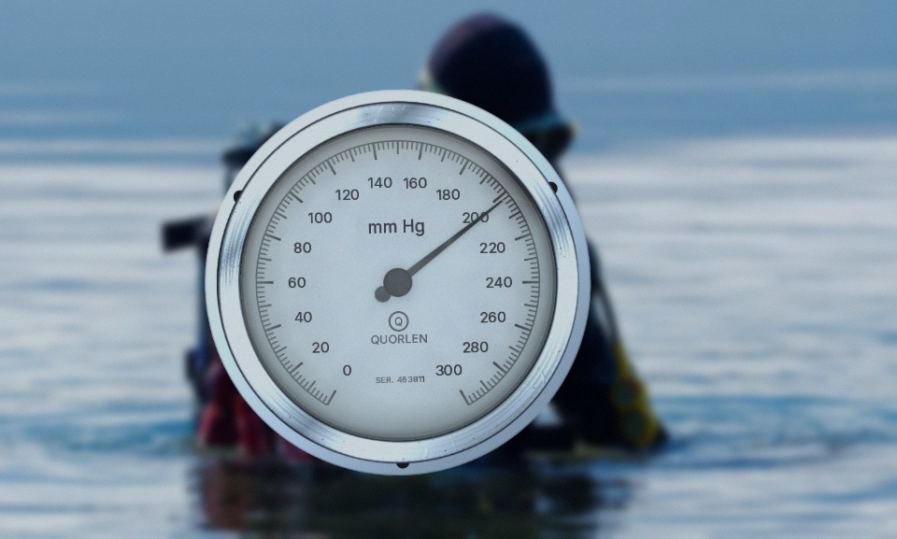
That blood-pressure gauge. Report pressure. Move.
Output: 202 mmHg
